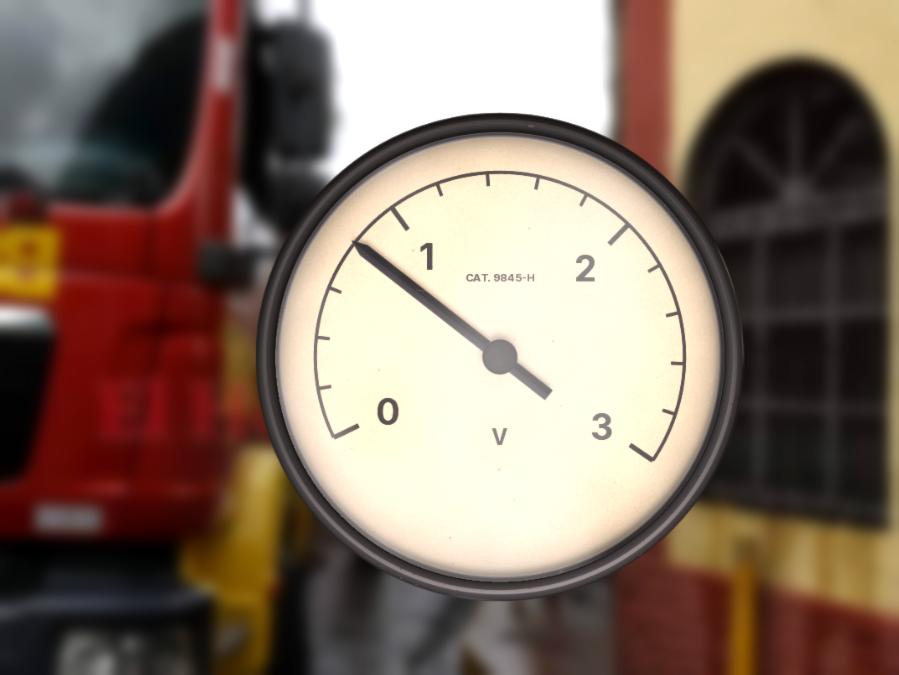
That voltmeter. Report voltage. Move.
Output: 0.8 V
